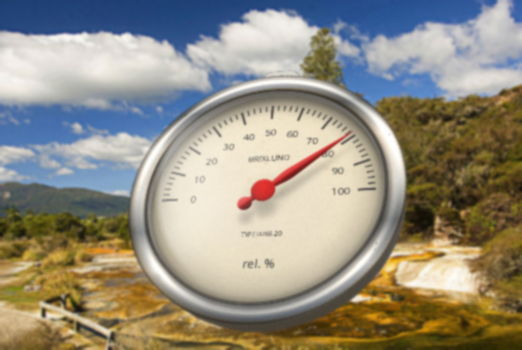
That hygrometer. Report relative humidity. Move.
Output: 80 %
